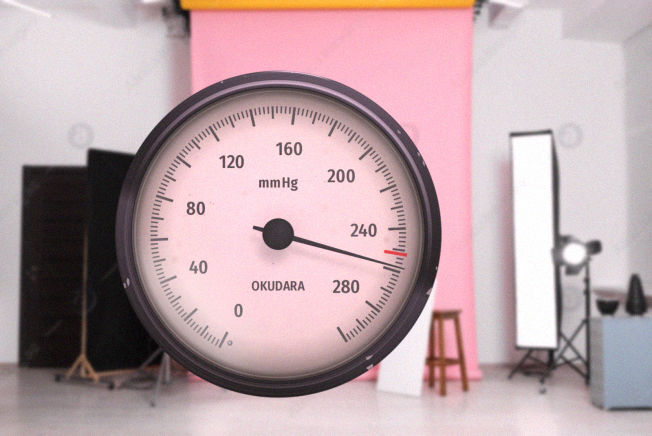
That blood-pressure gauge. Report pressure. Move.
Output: 258 mmHg
